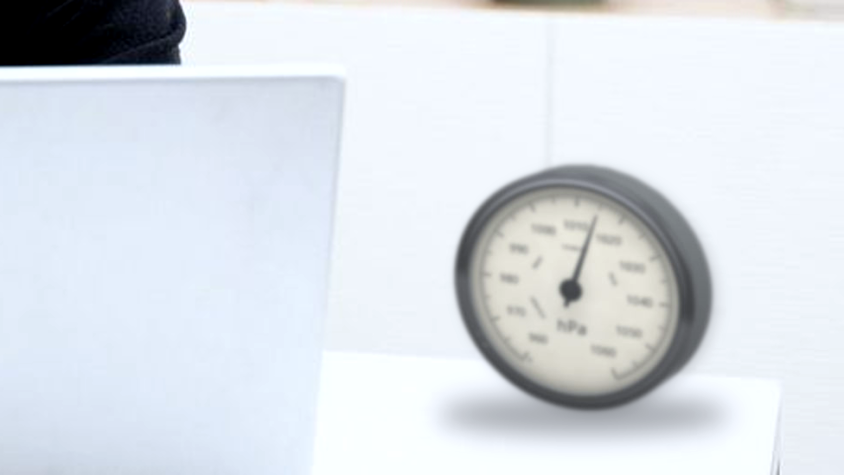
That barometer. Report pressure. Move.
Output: 1015 hPa
